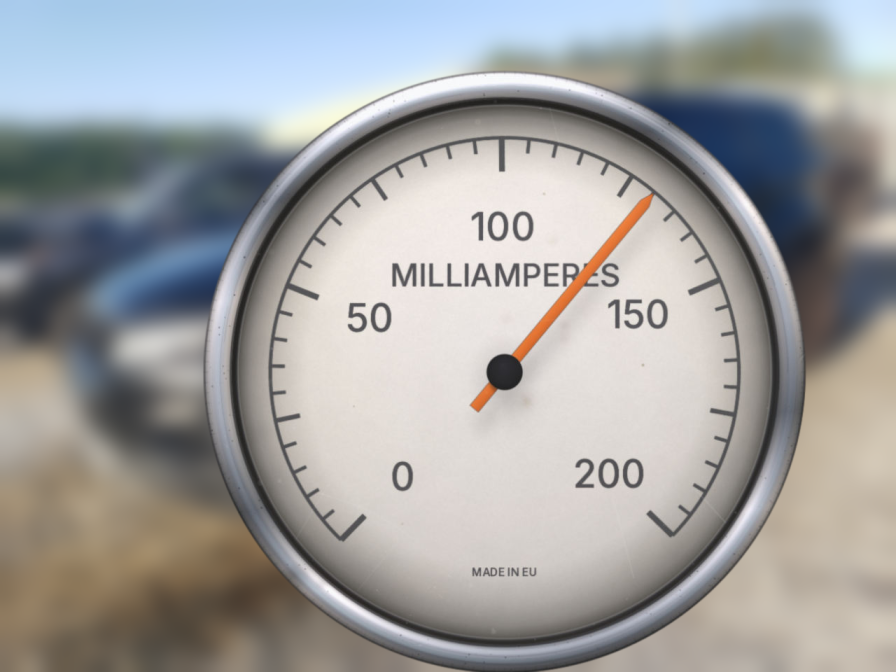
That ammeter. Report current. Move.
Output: 130 mA
